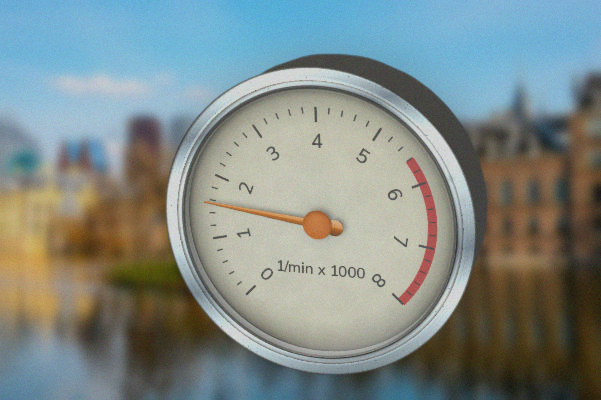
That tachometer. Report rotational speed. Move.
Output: 1600 rpm
